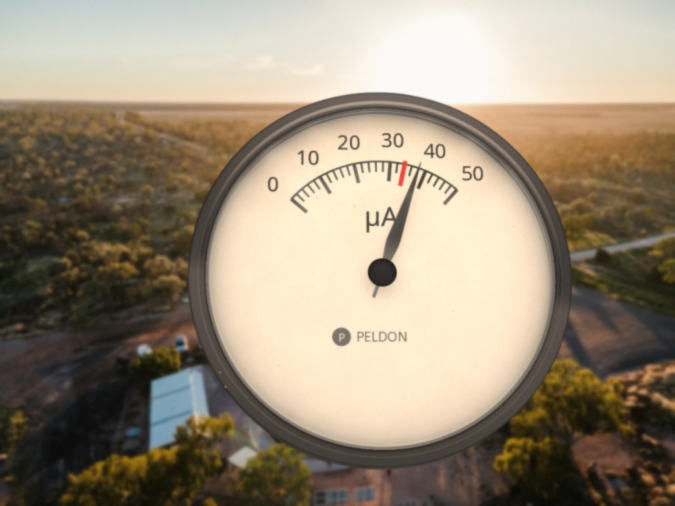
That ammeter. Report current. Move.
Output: 38 µA
